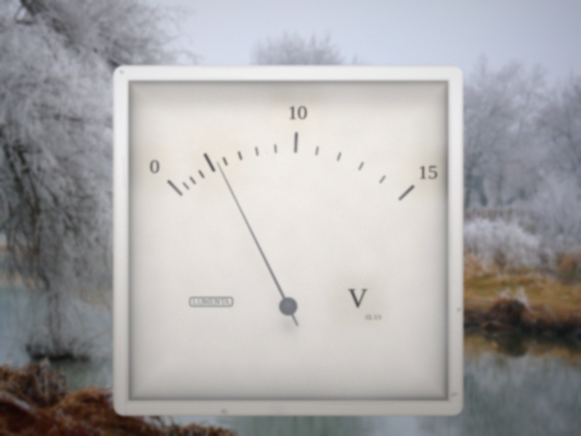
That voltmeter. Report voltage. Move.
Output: 5.5 V
